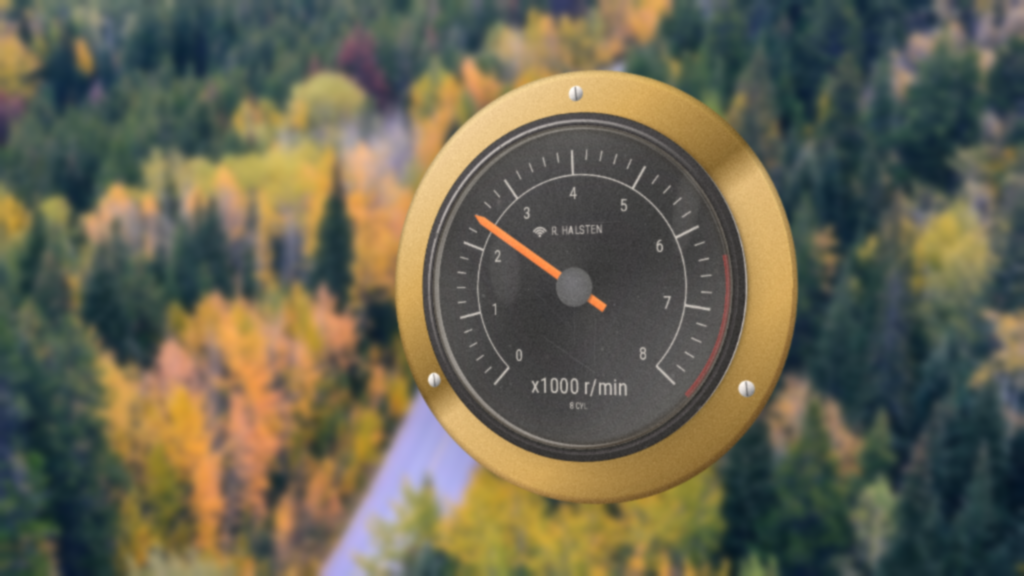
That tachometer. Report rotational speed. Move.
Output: 2400 rpm
